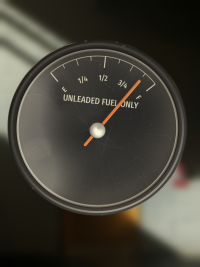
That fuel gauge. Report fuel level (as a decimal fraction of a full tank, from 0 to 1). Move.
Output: 0.875
